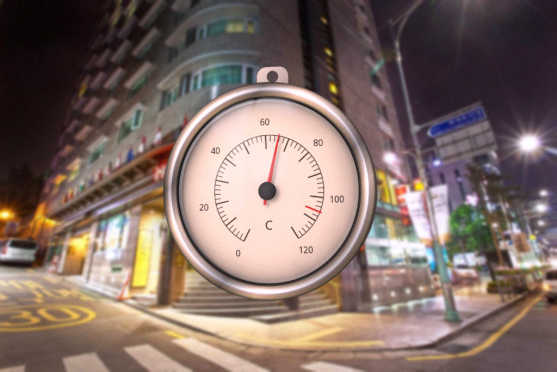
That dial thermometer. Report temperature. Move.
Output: 66 °C
